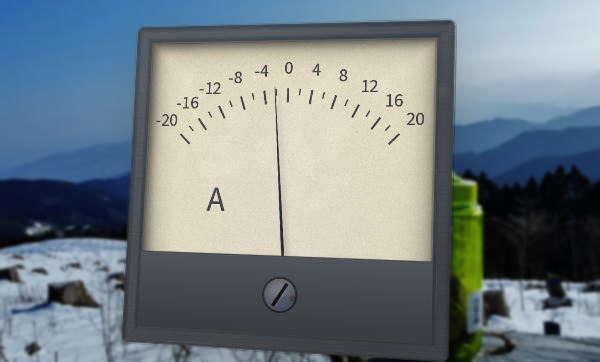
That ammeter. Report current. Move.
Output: -2 A
